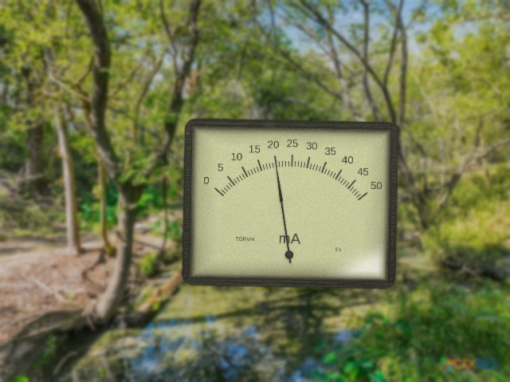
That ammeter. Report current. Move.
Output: 20 mA
